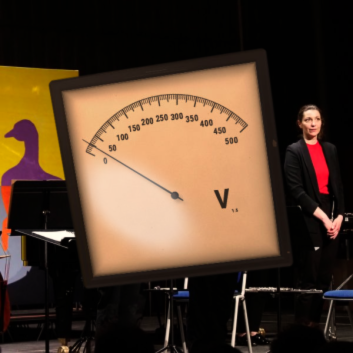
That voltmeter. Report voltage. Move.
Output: 25 V
